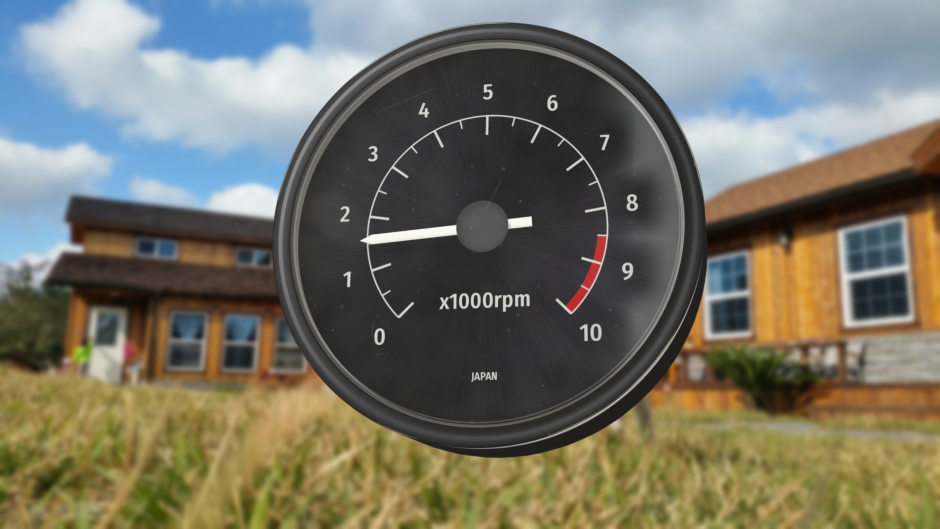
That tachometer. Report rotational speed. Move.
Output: 1500 rpm
